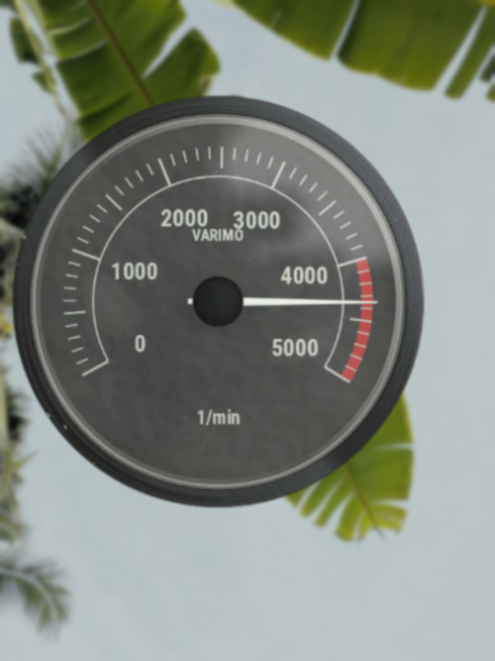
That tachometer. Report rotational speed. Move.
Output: 4350 rpm
